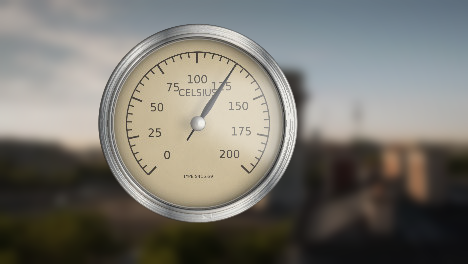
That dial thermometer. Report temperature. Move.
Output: 125 °C
